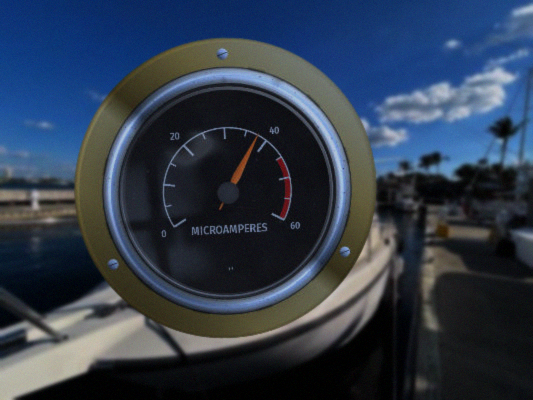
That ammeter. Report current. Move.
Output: 37.5 µA
